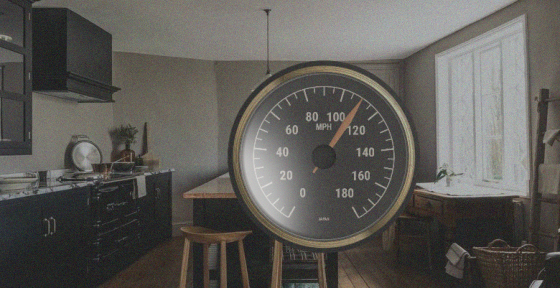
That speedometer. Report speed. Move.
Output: 110 mph
